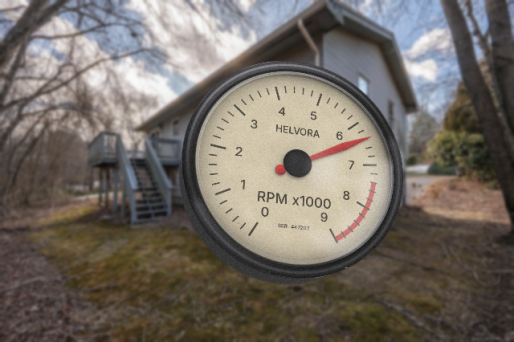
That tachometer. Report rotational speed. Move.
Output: 6400 rpm
